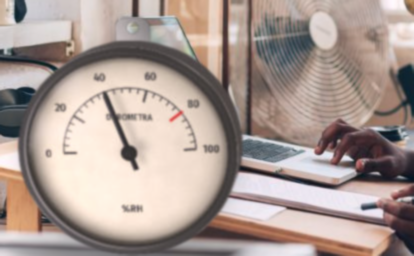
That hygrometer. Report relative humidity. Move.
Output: 40 %
